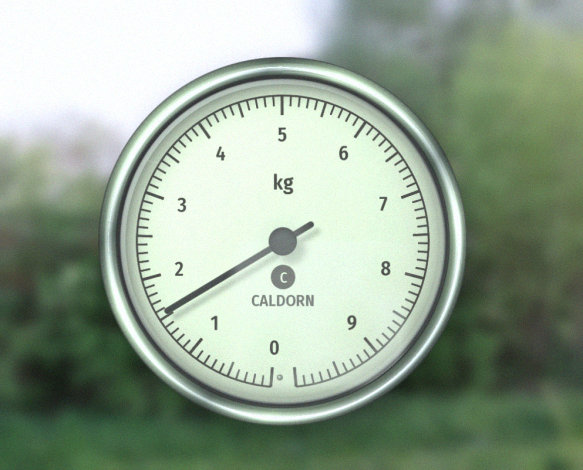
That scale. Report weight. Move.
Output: 1.55 kg
